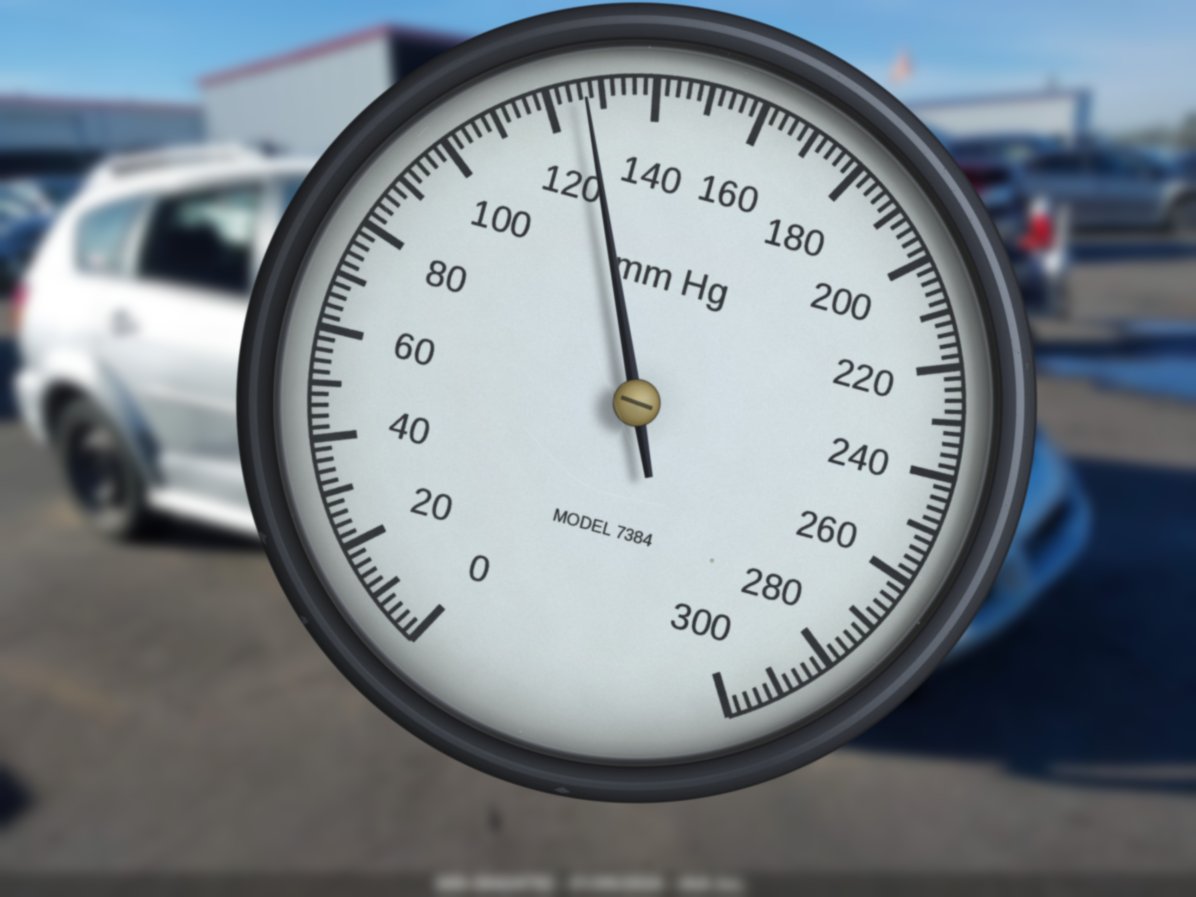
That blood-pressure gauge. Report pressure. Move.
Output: 127 mmHg
